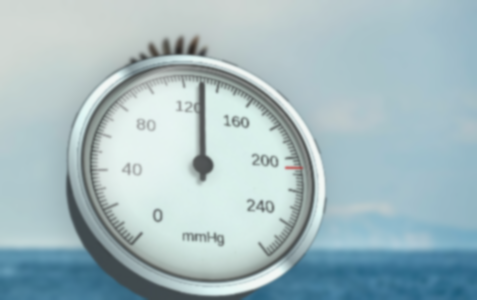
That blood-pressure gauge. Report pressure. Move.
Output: 130 mmHg
